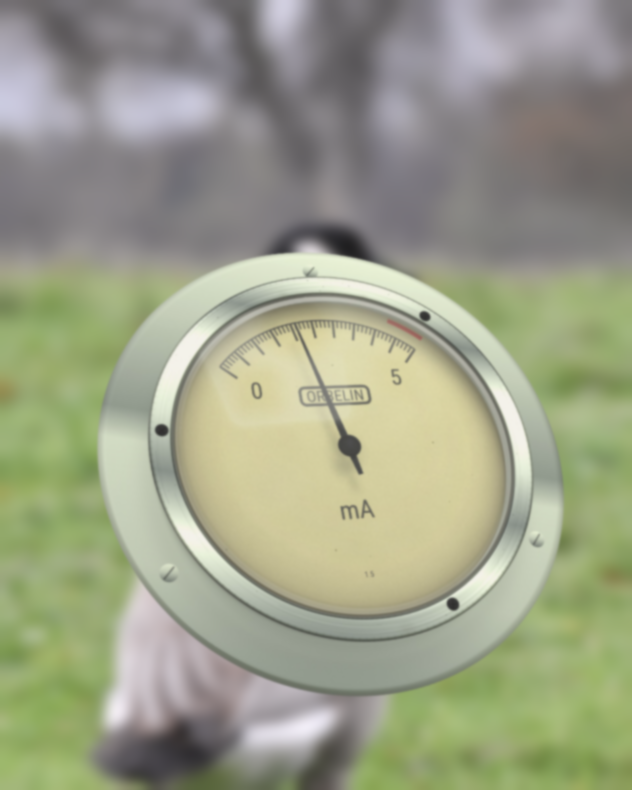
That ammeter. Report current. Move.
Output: 2 mA
